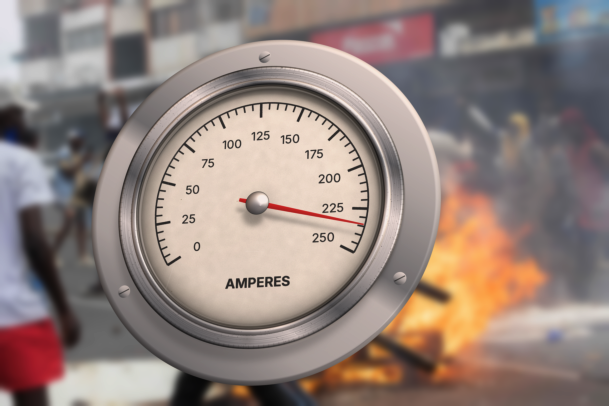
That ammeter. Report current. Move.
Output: 235 A
